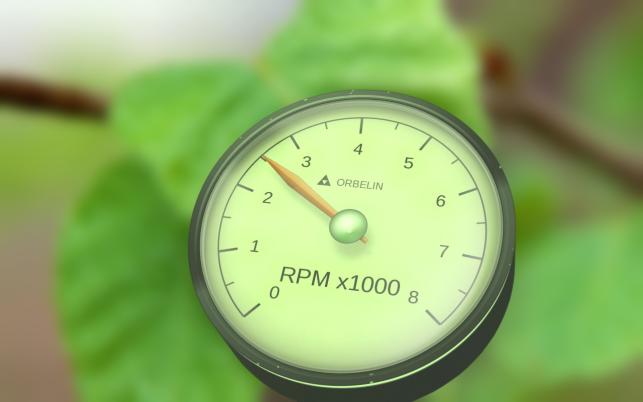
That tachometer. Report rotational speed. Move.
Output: 2500 rpm
